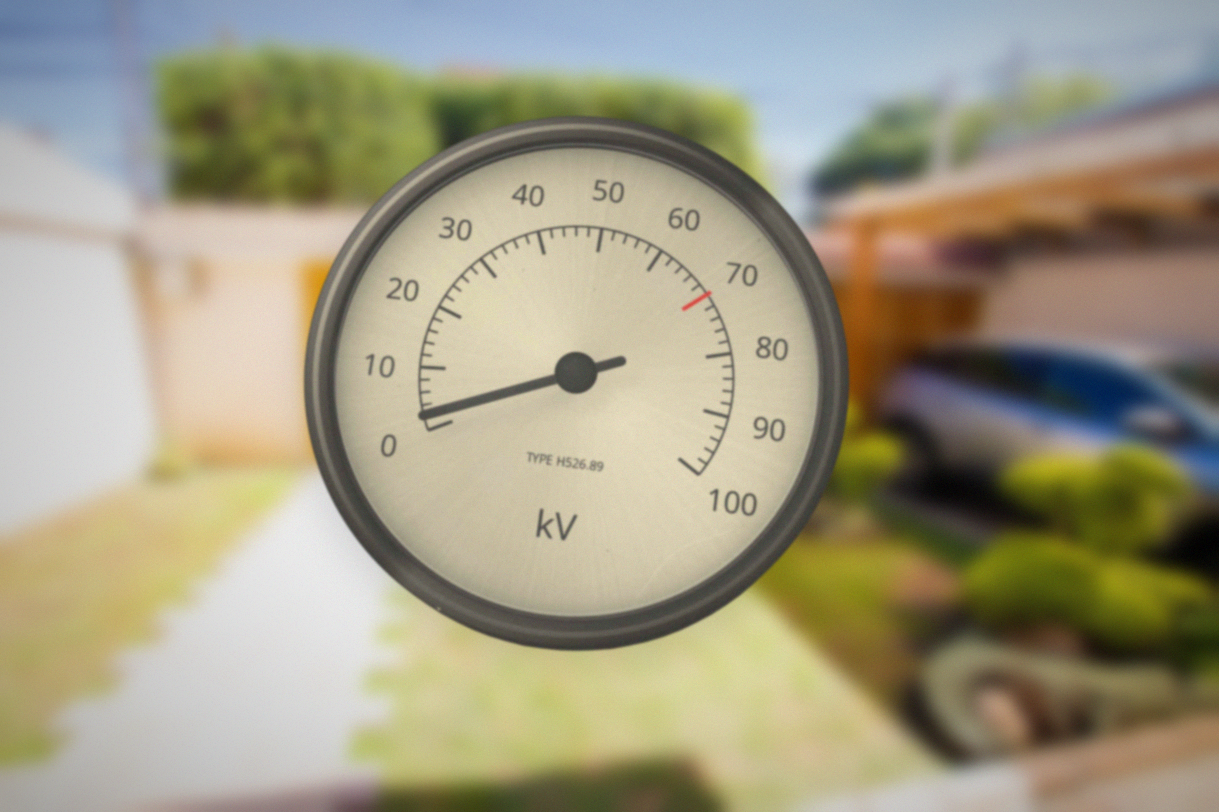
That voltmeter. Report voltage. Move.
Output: 2 kV
